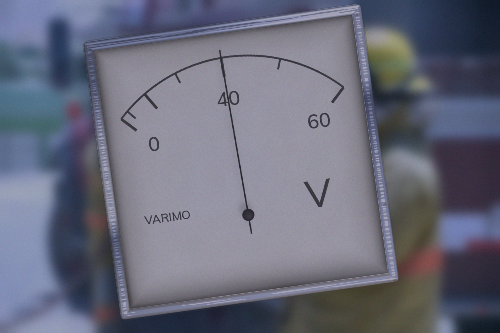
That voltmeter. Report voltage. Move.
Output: 40 V
